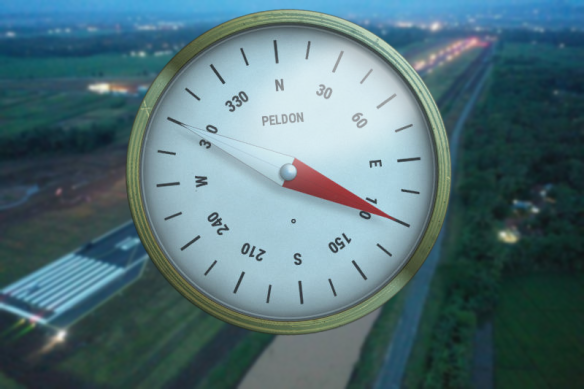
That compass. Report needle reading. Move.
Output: 120 °
